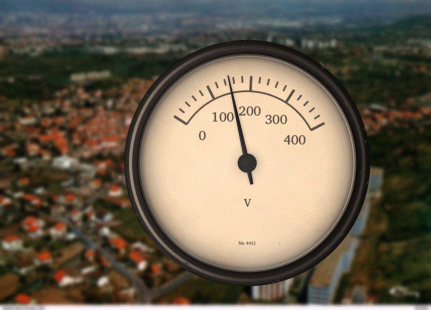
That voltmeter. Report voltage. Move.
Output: 150 V
